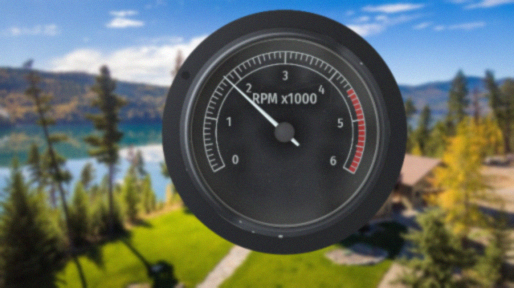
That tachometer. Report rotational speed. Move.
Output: 1800 rpm
